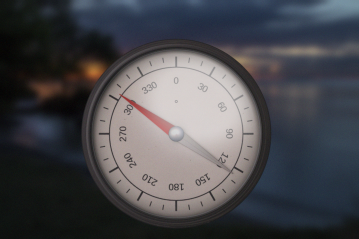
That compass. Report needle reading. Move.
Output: 305 °
